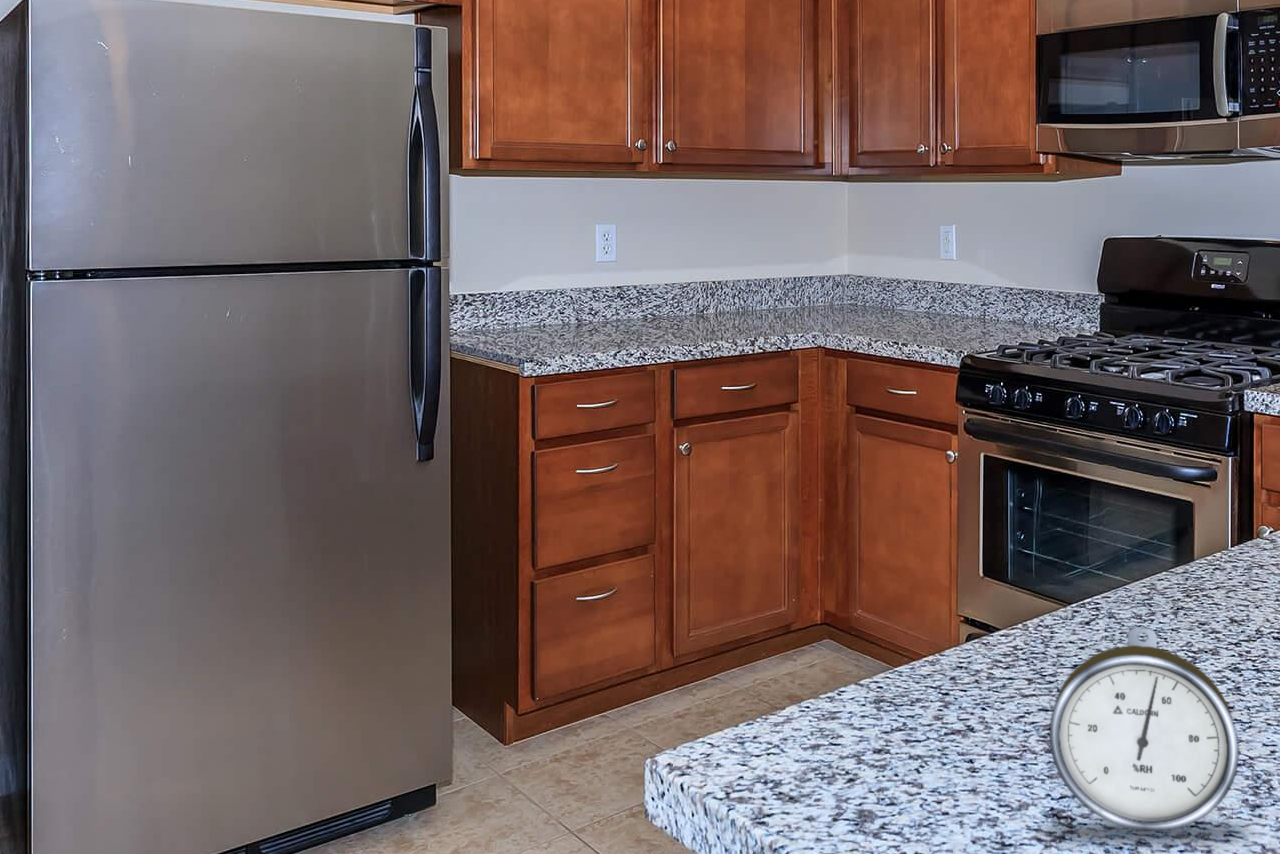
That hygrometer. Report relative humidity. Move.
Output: 54 %
